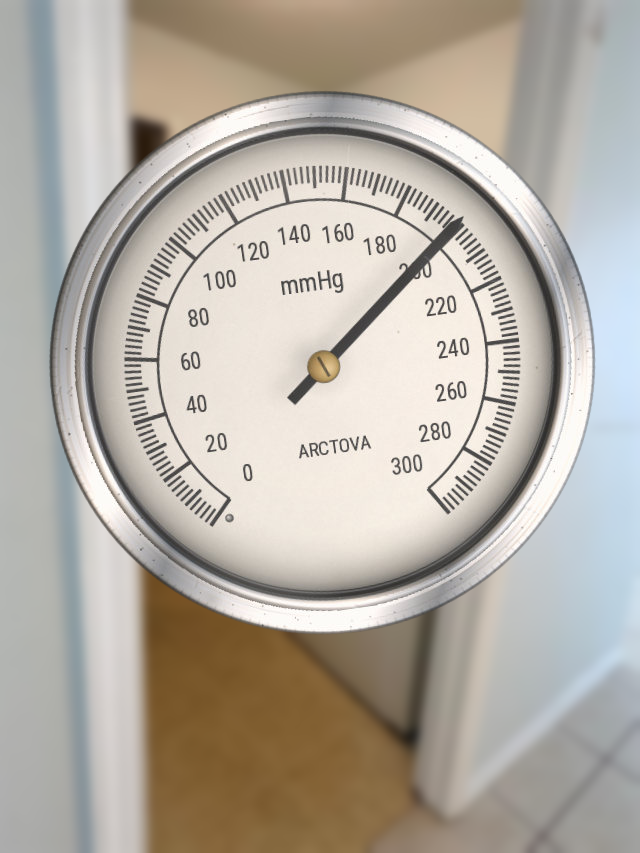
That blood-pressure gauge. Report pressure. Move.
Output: 198 mmHg
